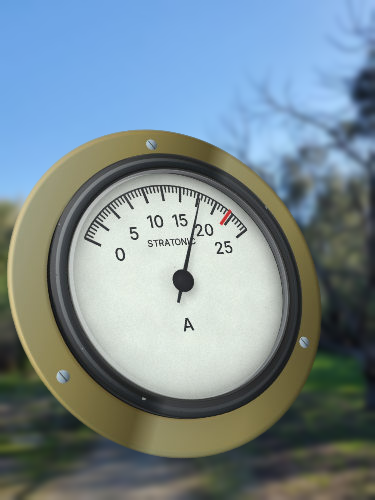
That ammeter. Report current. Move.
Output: 17.5 A
